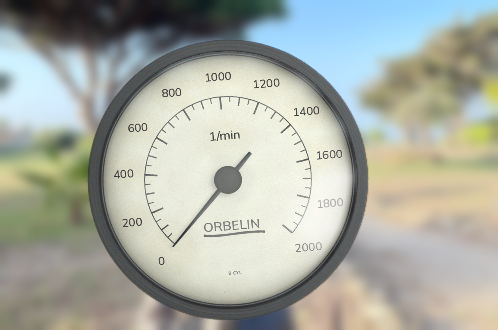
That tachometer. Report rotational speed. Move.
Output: 0 rpm
